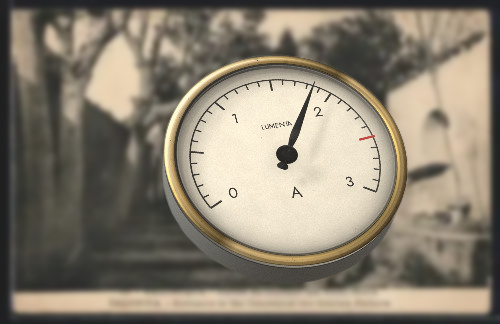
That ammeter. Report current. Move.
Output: 1.85 A
